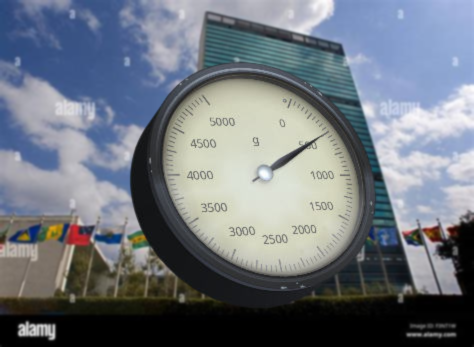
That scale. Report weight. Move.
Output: 500 g
